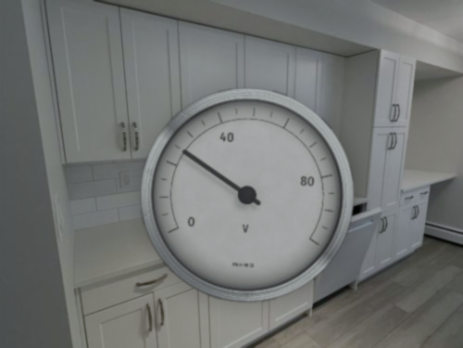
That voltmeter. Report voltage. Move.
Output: 25 V
